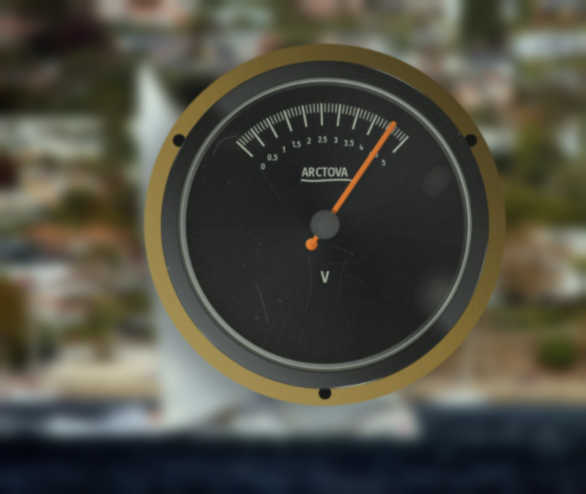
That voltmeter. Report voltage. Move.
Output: 4.5 V
